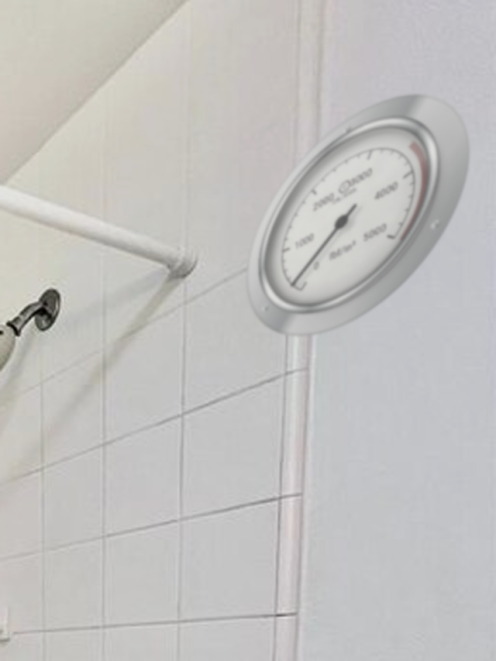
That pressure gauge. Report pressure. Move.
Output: 200 psi
